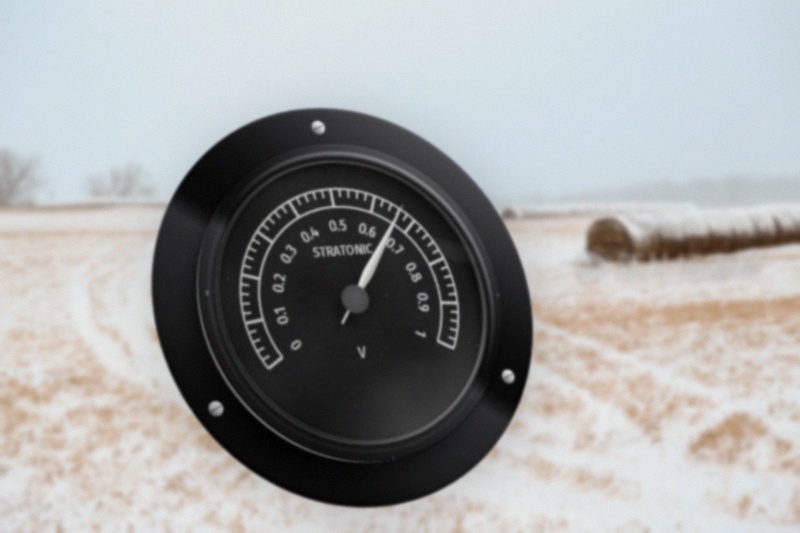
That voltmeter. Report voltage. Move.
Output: 0.66 V
